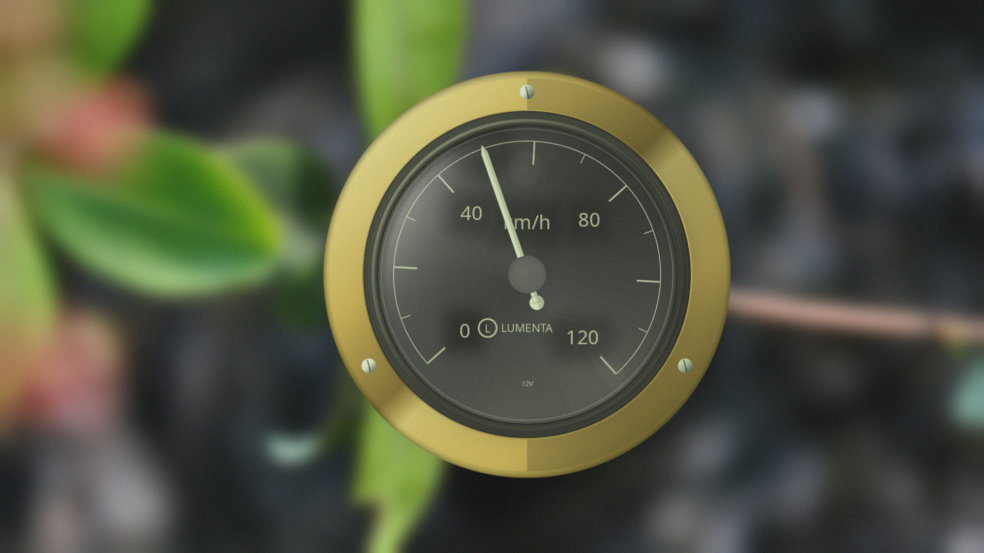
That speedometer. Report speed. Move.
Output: 50 km/h
